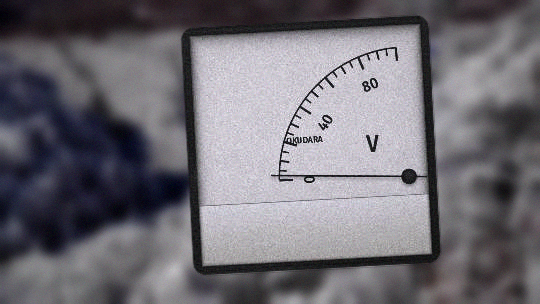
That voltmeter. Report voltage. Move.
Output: 2.5 V
